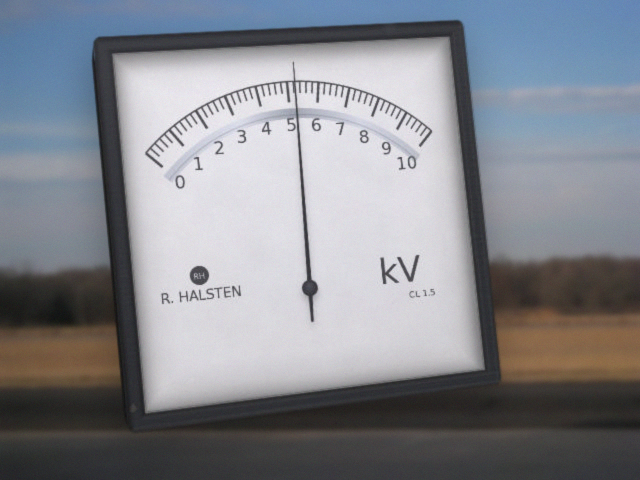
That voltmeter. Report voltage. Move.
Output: 5.2 kV
